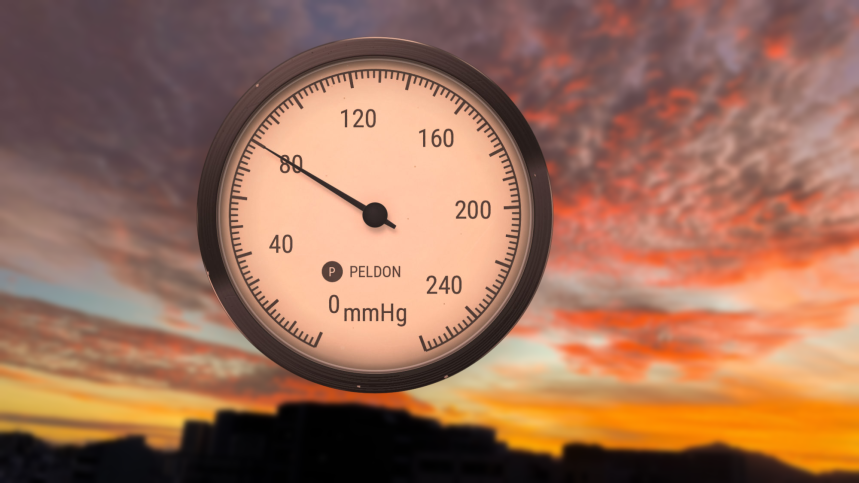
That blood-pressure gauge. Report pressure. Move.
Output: 80 mmHg
